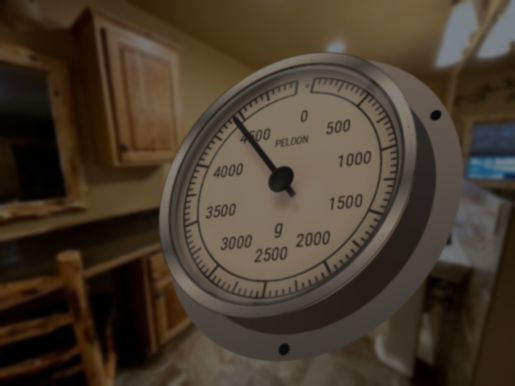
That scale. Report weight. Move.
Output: 4450 g
